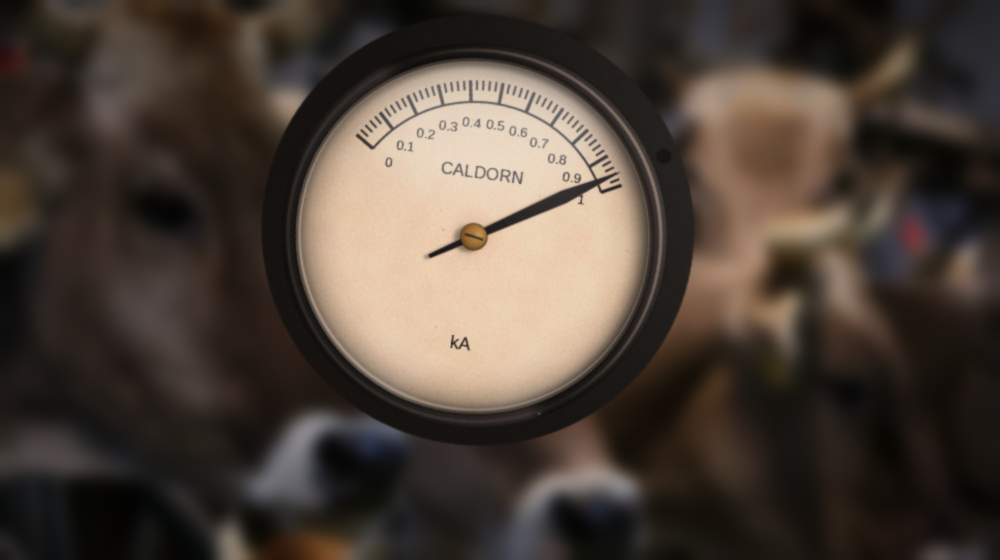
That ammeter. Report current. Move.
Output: 0.96 kA
